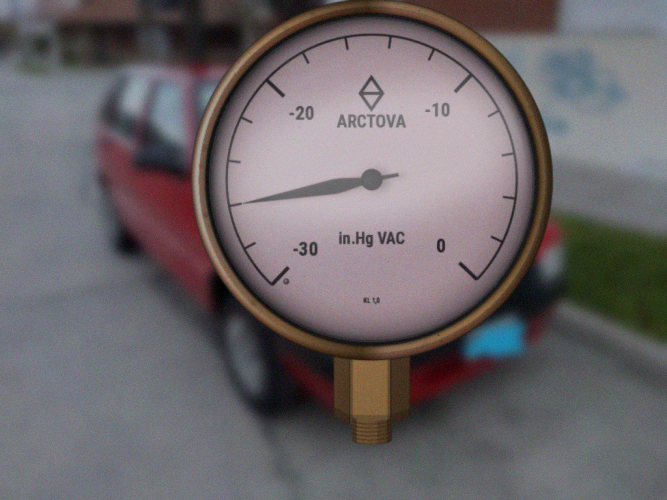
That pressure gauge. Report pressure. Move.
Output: -26 inHg
